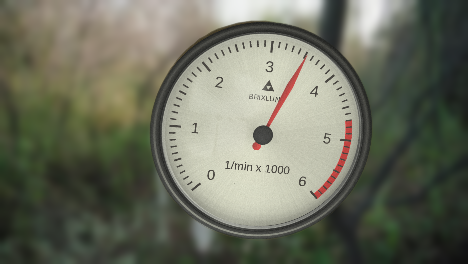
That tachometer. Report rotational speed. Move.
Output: 3500 rpm
